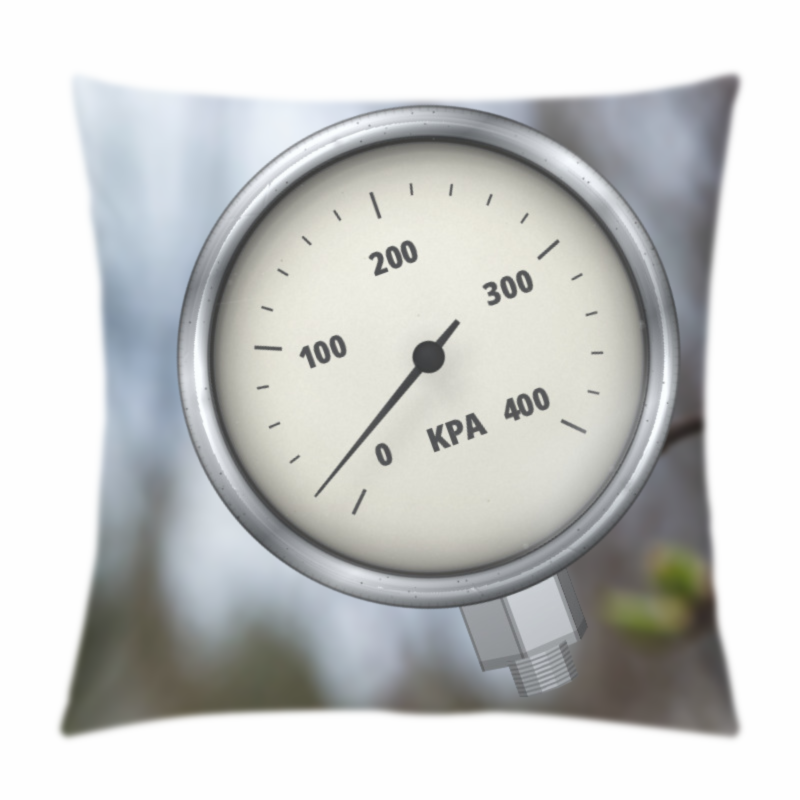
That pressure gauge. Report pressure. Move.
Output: 20 kPa
